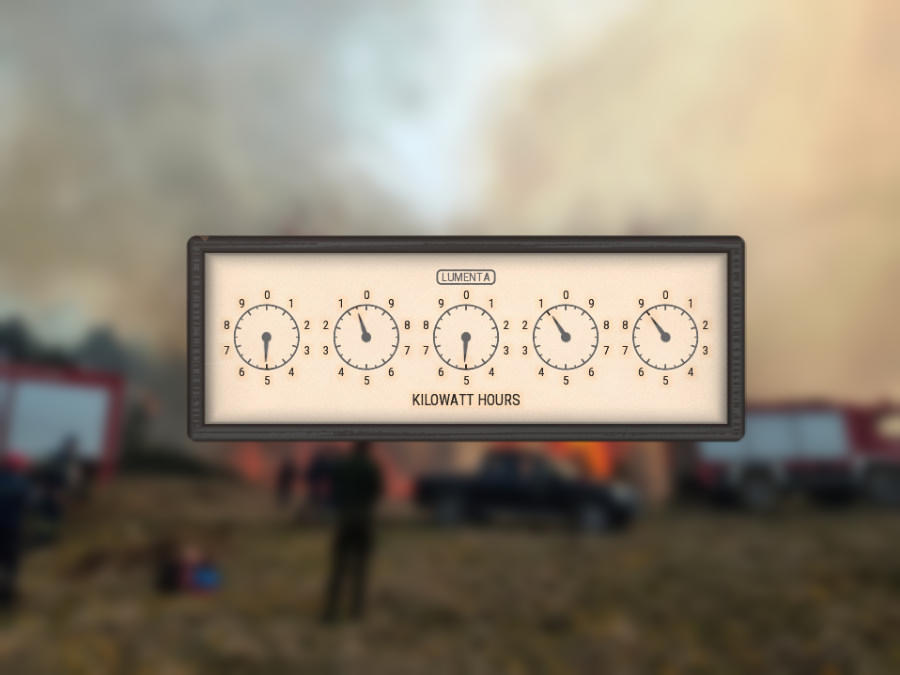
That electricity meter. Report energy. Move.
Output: 50509 kWh
